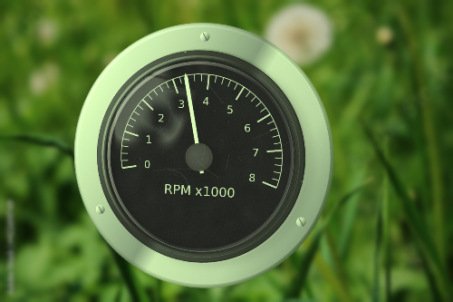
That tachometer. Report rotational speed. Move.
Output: 3400 rpm
